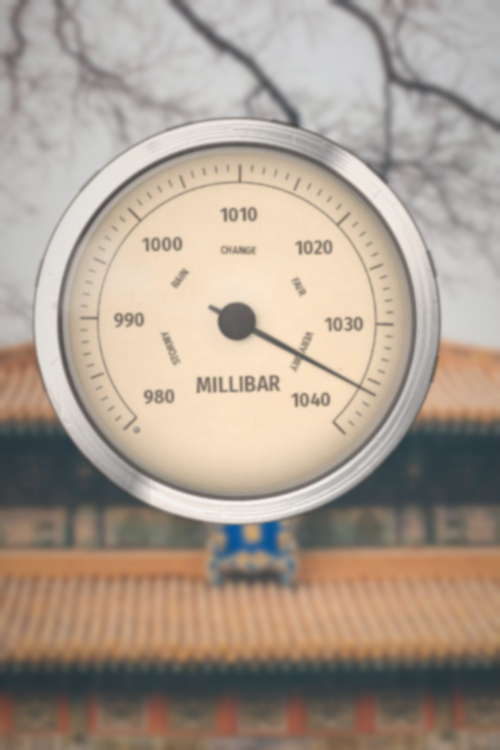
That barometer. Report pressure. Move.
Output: 1036 mbar
